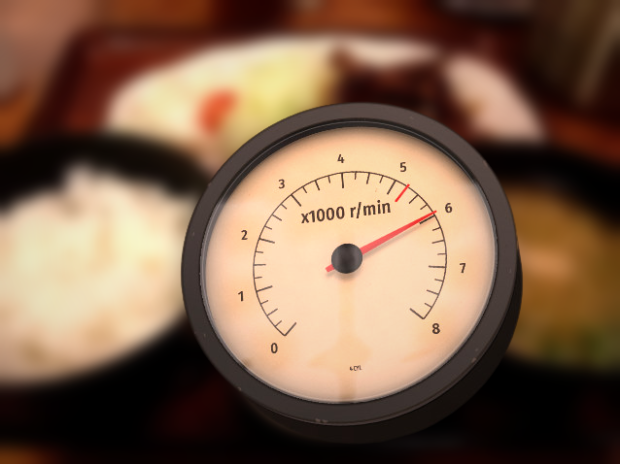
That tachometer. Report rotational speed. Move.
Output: 6000 rpm
